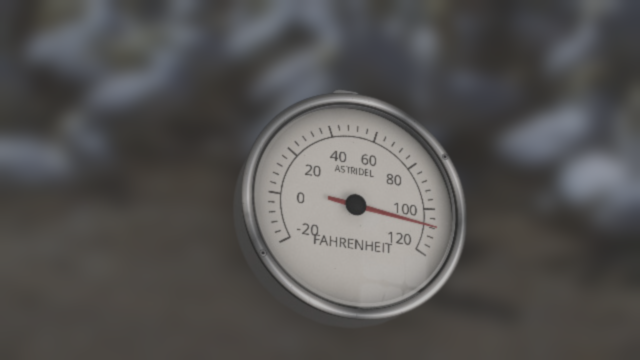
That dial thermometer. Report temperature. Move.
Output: 108 °F
